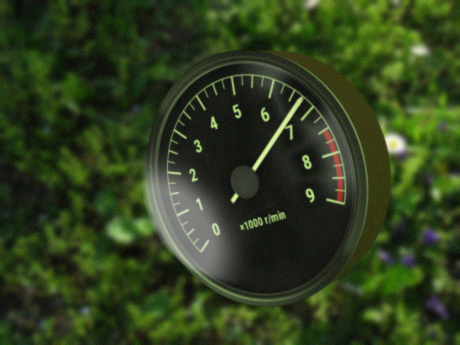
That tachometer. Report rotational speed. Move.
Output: 6750 rpm
